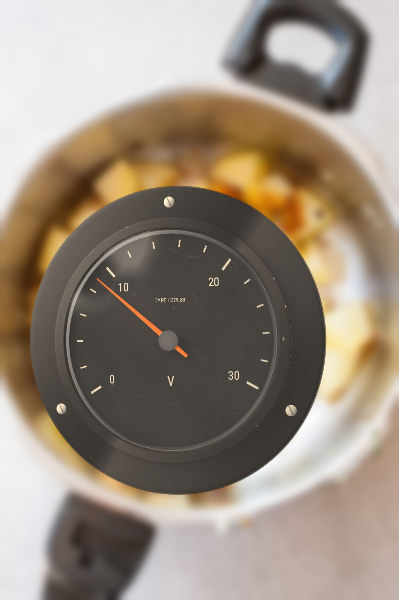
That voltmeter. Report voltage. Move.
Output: 9 V
